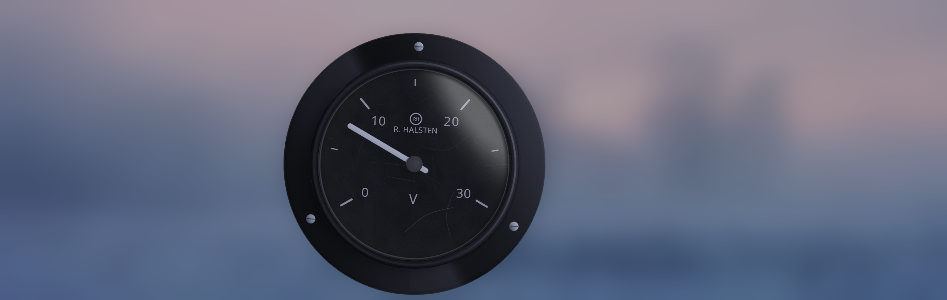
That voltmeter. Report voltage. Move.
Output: 7.5 V
